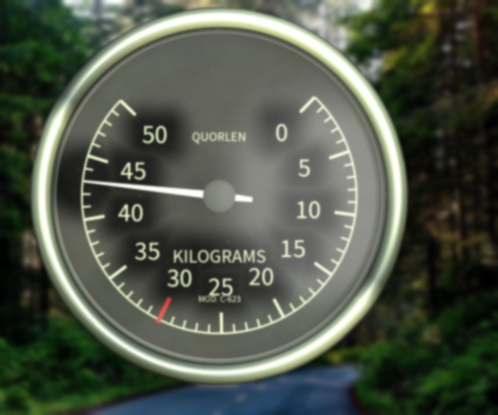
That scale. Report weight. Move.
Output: 43 kg
